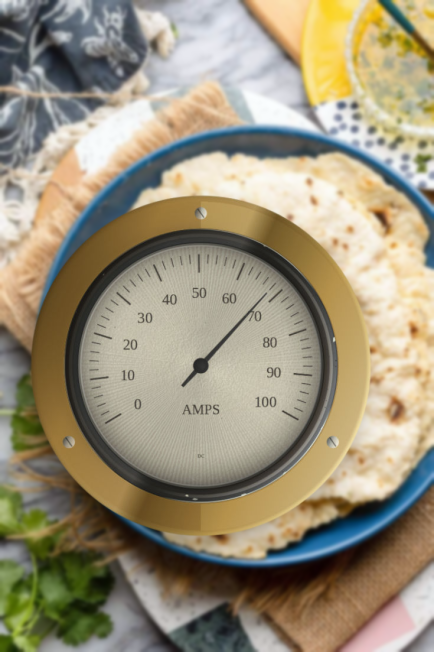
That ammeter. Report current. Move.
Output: 68 A
